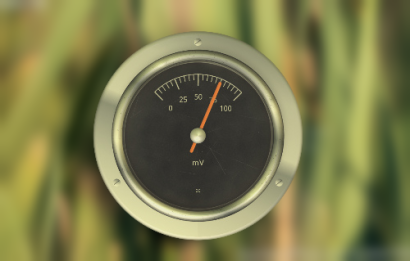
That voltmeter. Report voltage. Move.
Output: 75 mV
